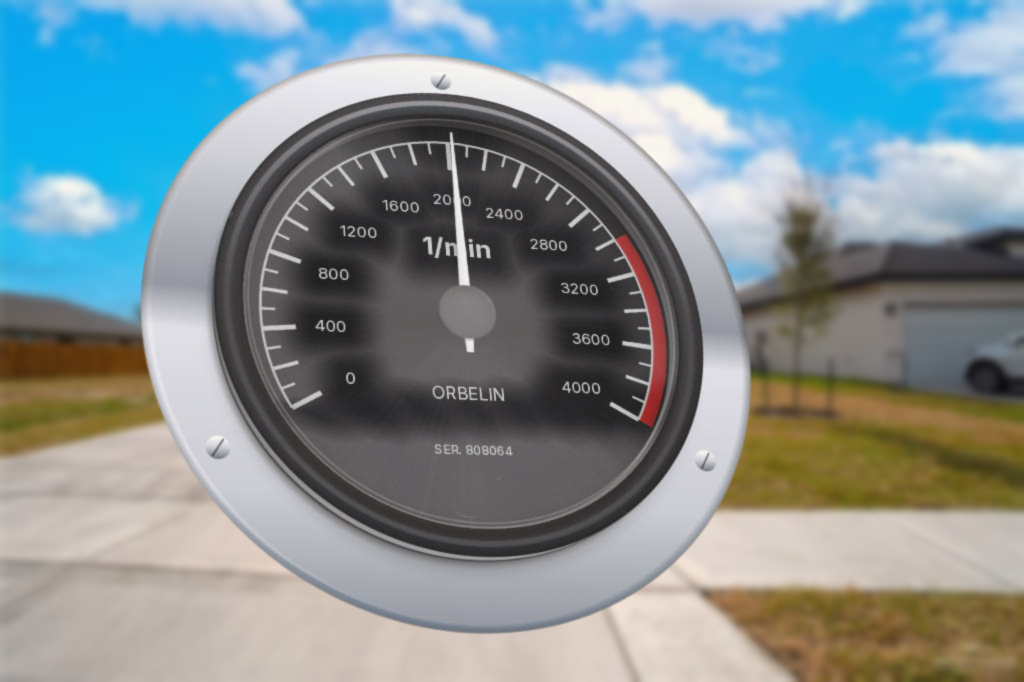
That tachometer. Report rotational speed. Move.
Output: 2000 rpm
